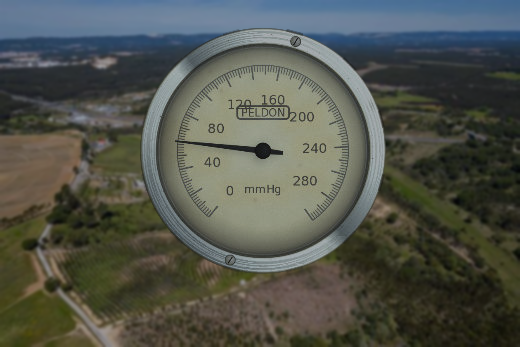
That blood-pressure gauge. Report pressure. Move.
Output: 60 mmHg
